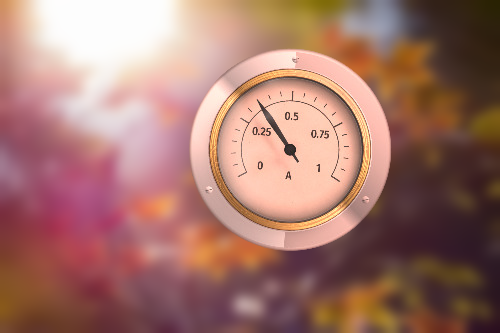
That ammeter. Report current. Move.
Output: 0.35 A
